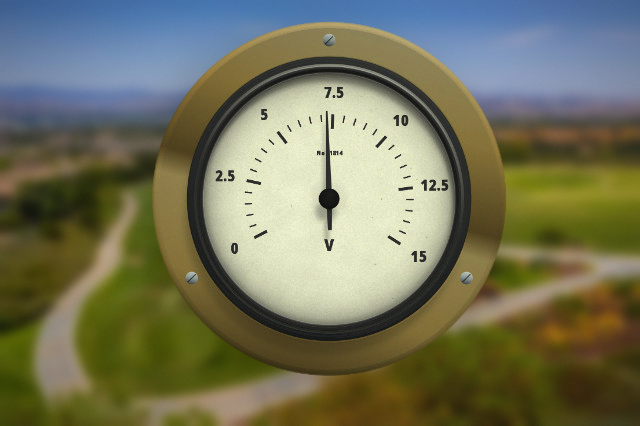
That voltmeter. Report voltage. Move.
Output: 7.25 V
